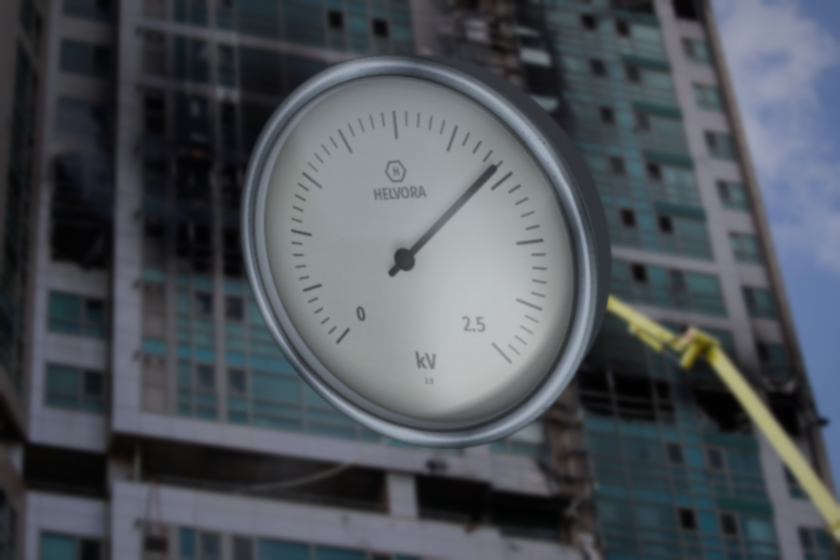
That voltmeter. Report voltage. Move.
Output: 1.7 kV
